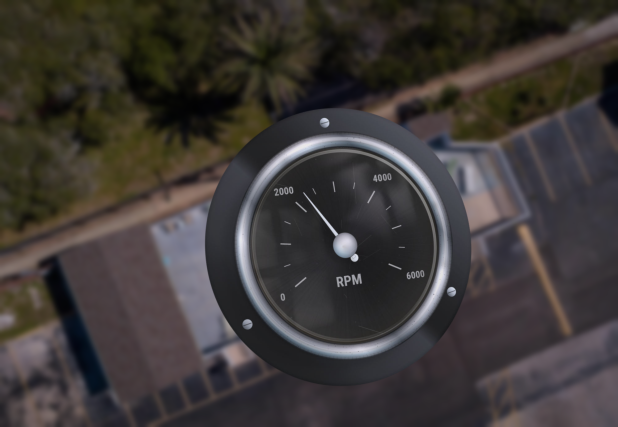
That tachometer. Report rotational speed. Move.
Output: 2250 rpm
